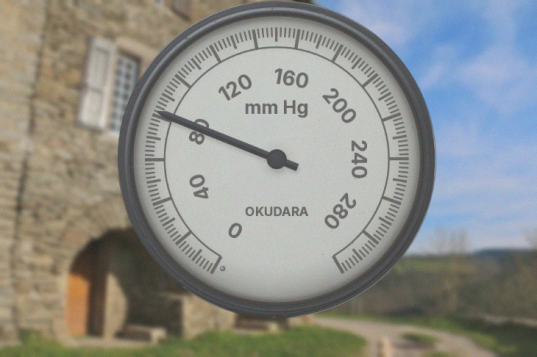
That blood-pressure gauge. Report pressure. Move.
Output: 82 mmHg
